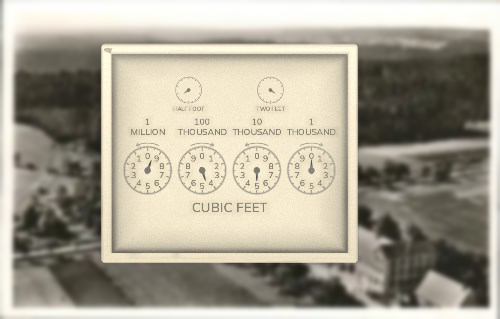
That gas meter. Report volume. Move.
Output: 945000 ft³
